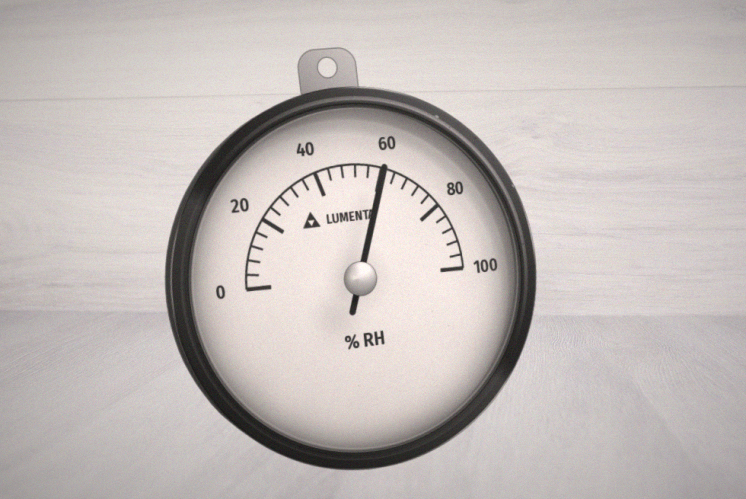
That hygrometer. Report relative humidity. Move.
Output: 60 %
